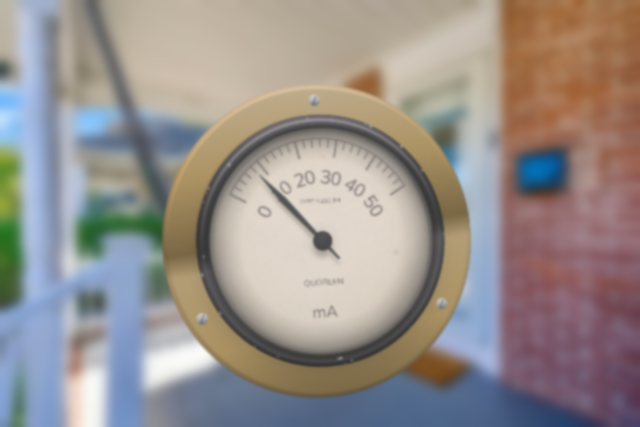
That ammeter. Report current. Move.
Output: 8 mA
